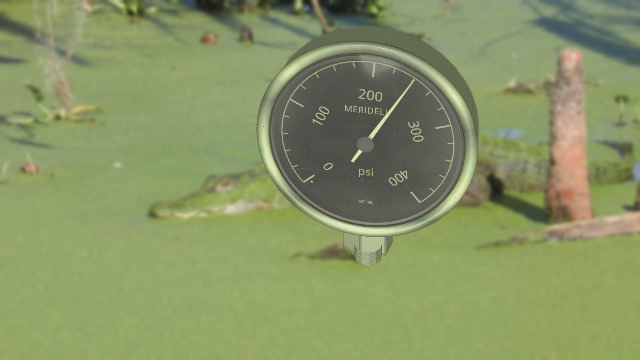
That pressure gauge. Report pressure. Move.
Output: 240 psi
